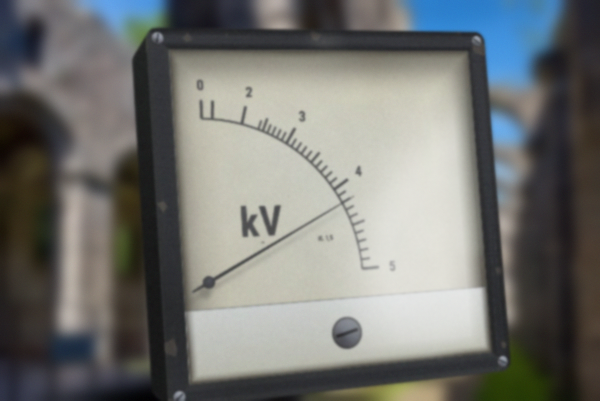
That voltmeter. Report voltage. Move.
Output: 4.2 kV
